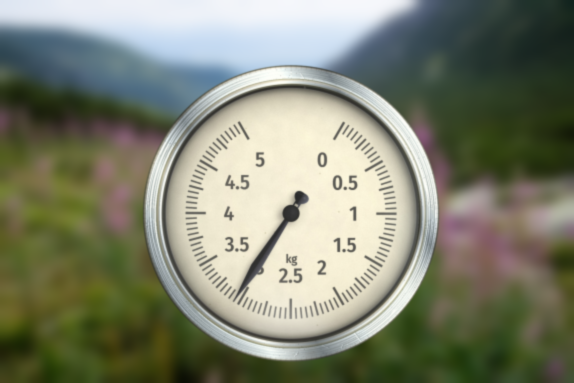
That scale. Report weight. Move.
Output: 3.05 kg
